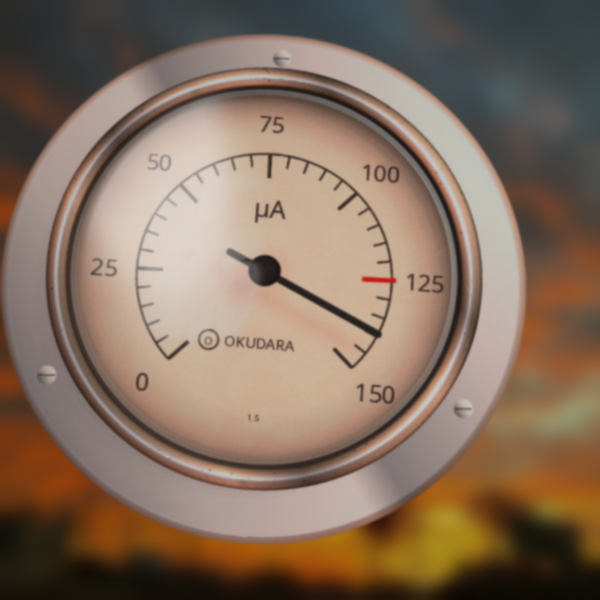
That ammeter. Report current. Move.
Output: 140 µA
